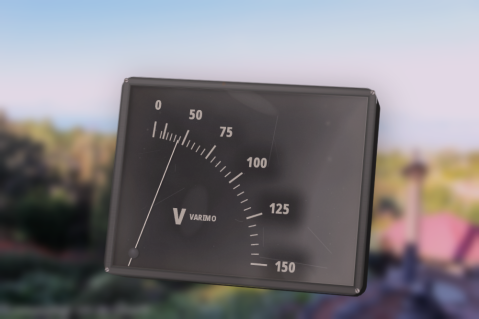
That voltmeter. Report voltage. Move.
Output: 45 V
